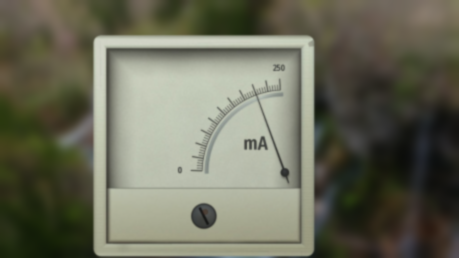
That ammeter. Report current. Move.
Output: 200 mA
